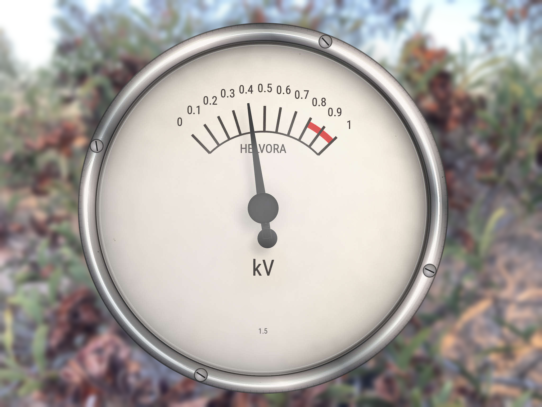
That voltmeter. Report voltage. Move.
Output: 0.4 kV
